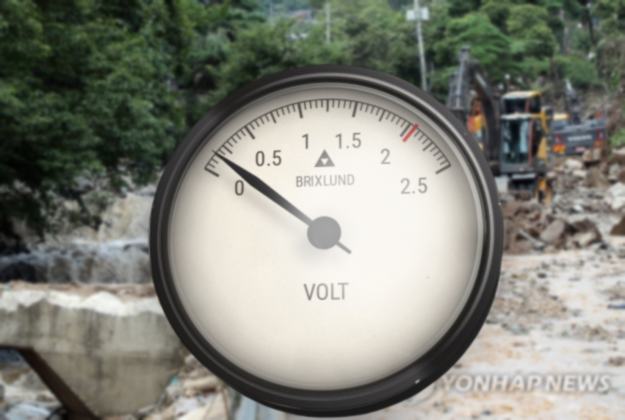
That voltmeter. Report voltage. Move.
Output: 0.15 V
